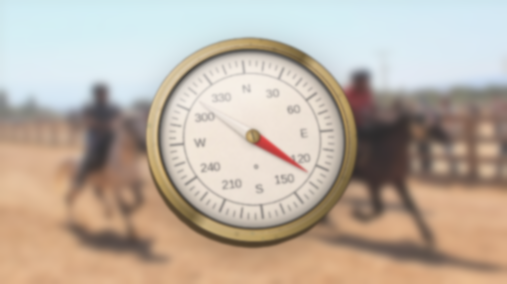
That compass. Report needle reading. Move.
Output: 130 °
